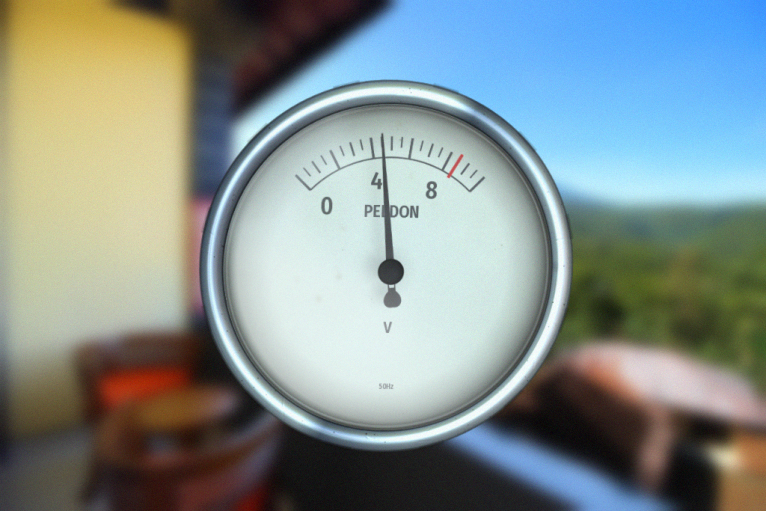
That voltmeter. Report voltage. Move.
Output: 4.5 V
